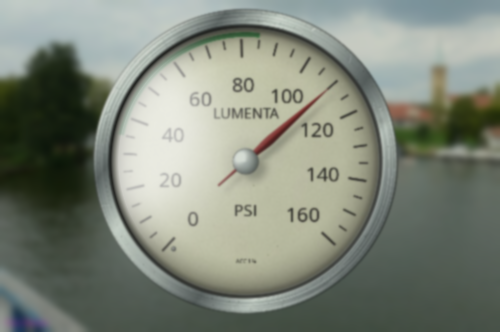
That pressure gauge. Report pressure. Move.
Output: 110 psi
